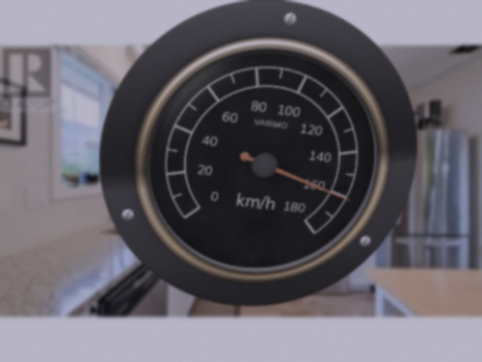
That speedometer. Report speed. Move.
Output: 160 km/h
